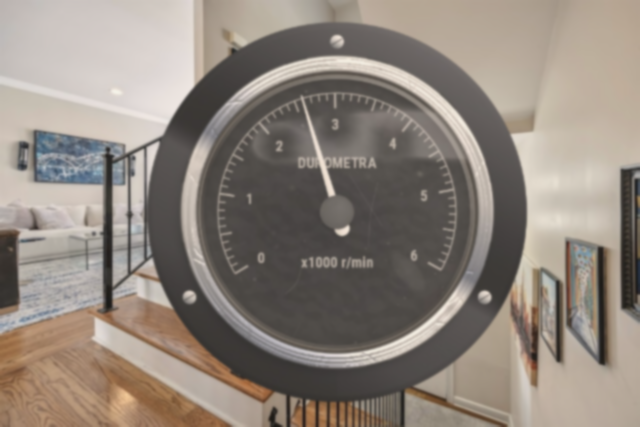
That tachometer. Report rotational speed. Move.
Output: 2600 rpm
